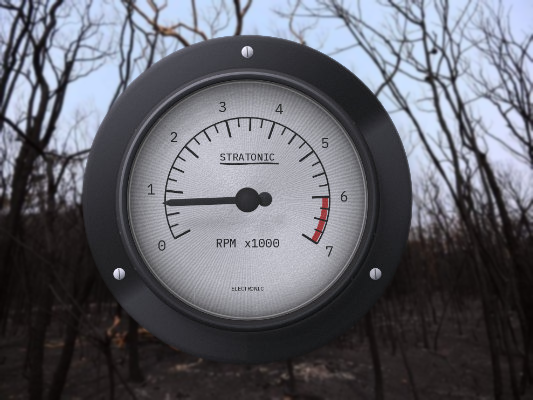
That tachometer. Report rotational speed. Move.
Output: 750 rpm
